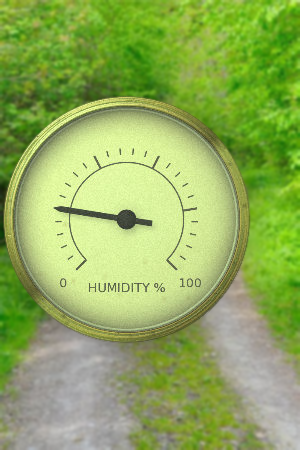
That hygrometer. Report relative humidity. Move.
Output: 20 %
